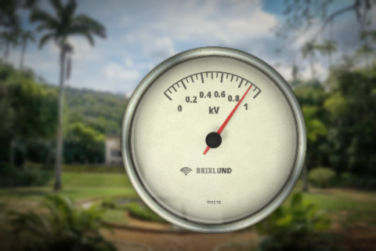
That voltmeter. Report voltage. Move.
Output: 0.9 kV
